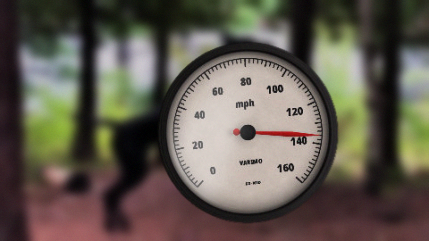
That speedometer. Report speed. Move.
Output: 136 mph
